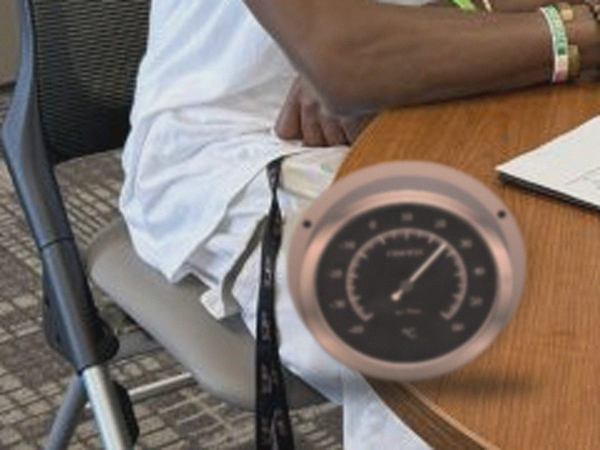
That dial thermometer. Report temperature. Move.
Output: 25 °C
